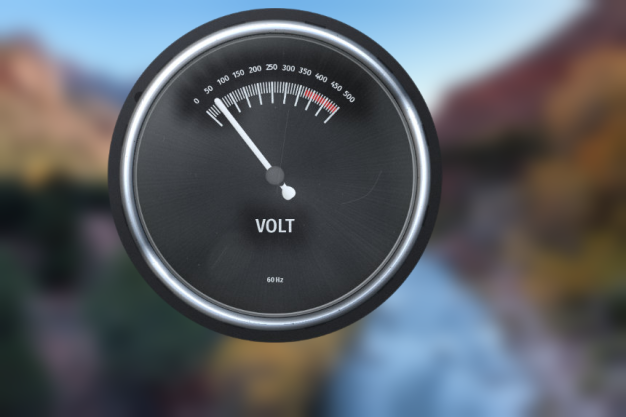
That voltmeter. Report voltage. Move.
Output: 50 V
